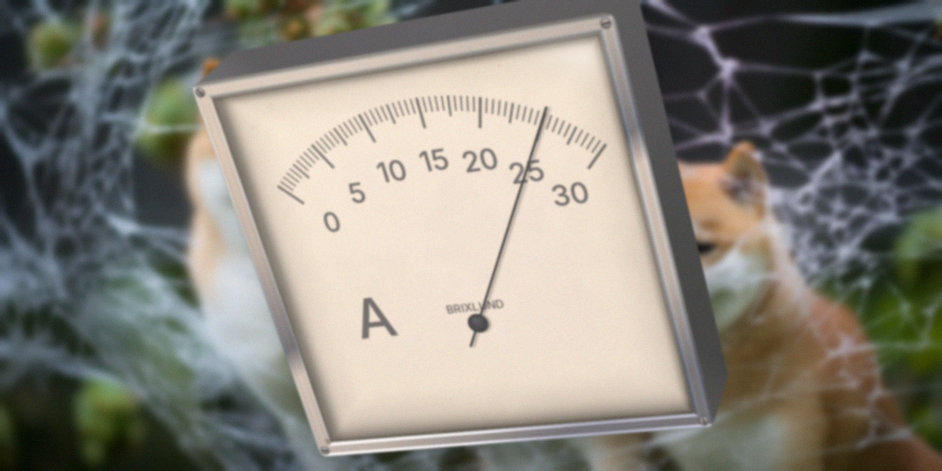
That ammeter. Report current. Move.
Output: 25 A
